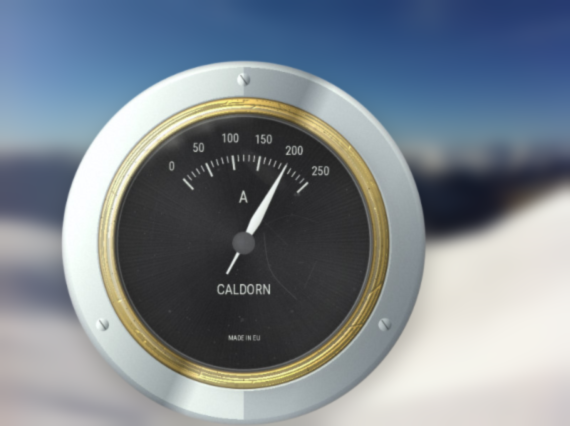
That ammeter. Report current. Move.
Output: 200 A
